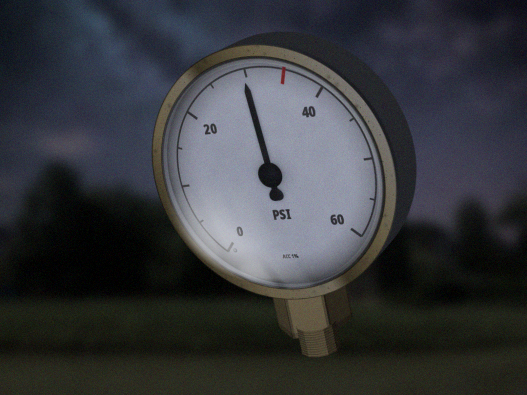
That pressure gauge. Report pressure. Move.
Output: 30 psi
